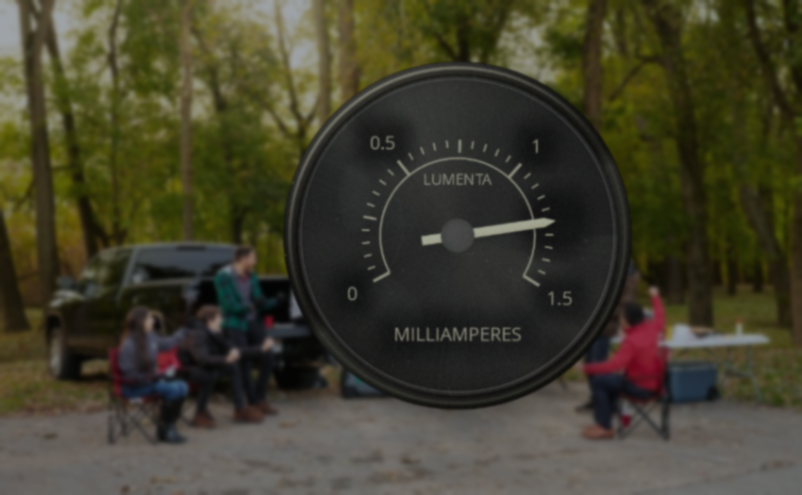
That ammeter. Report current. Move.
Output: 1.25 mA
